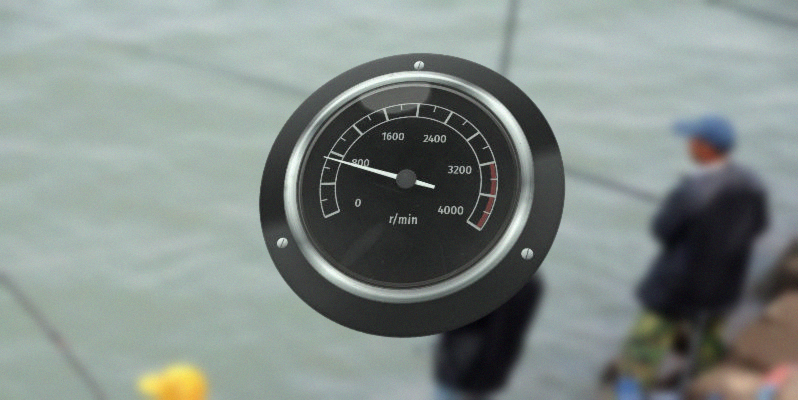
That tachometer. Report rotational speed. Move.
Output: 700 rpm
